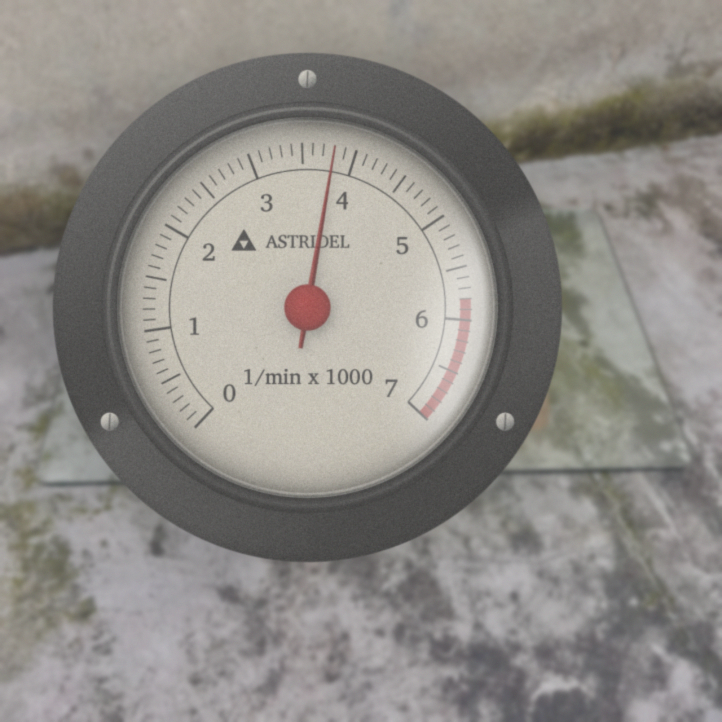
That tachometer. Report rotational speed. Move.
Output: 3800 rpm
